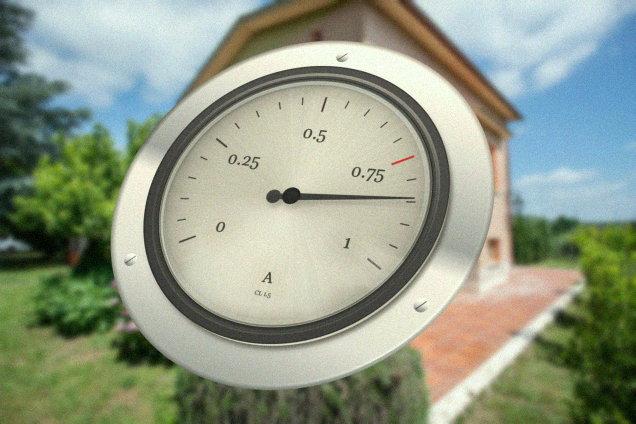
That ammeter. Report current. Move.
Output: 0.85 A
